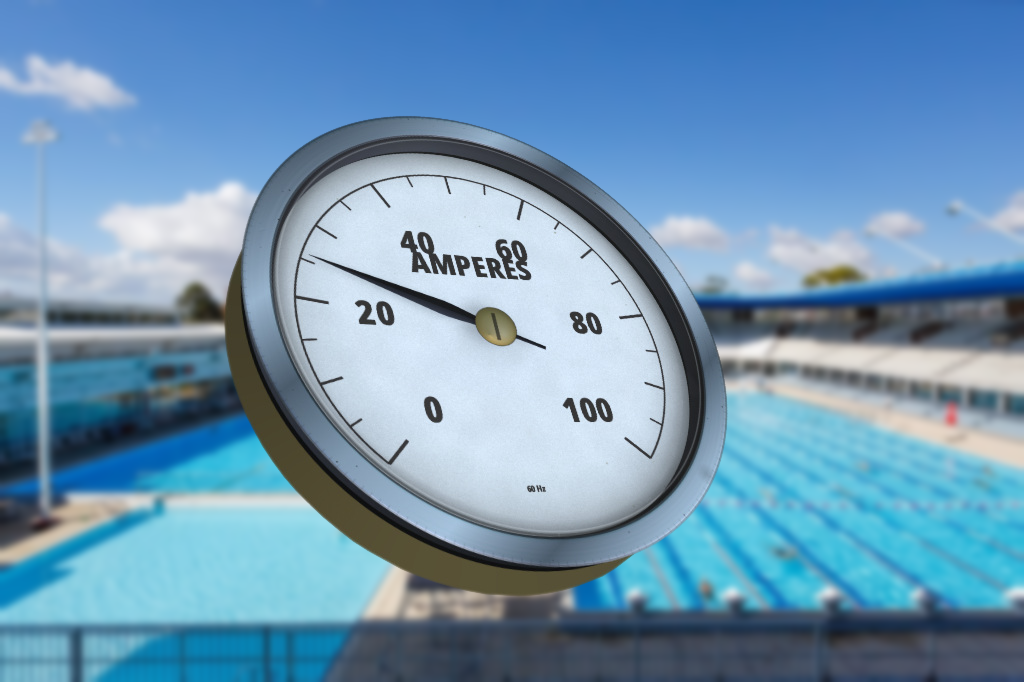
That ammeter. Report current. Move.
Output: 25 A
